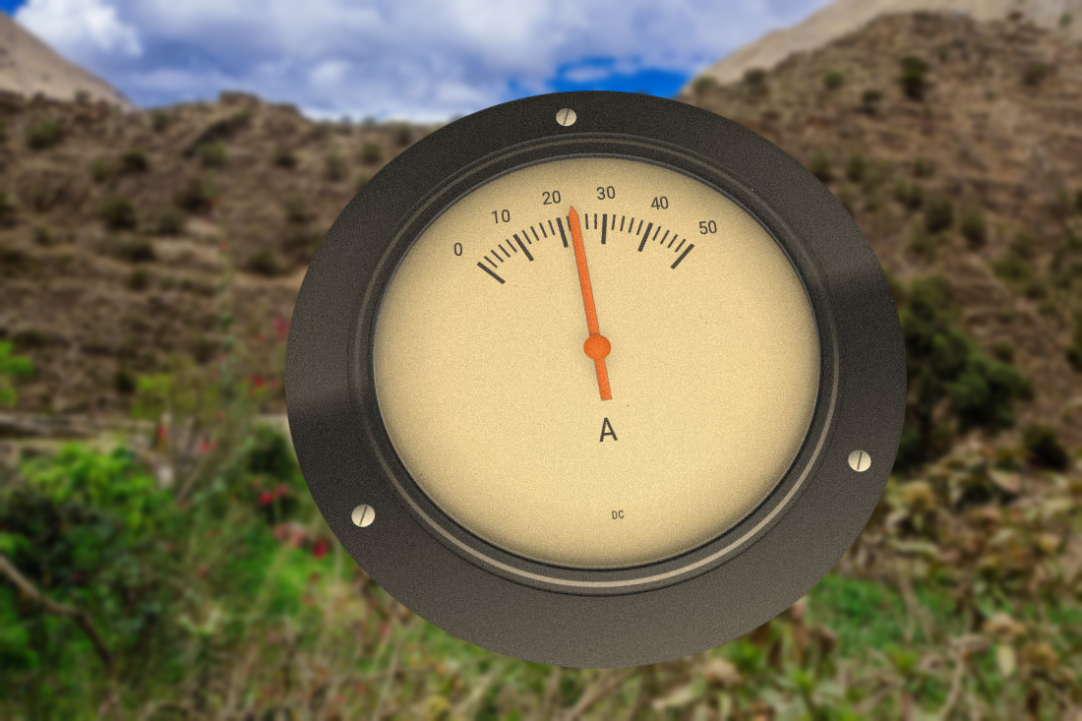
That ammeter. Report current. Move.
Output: 23 A
